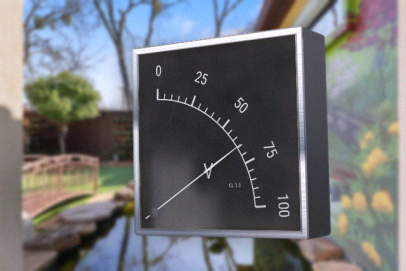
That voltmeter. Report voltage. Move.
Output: 65 V
